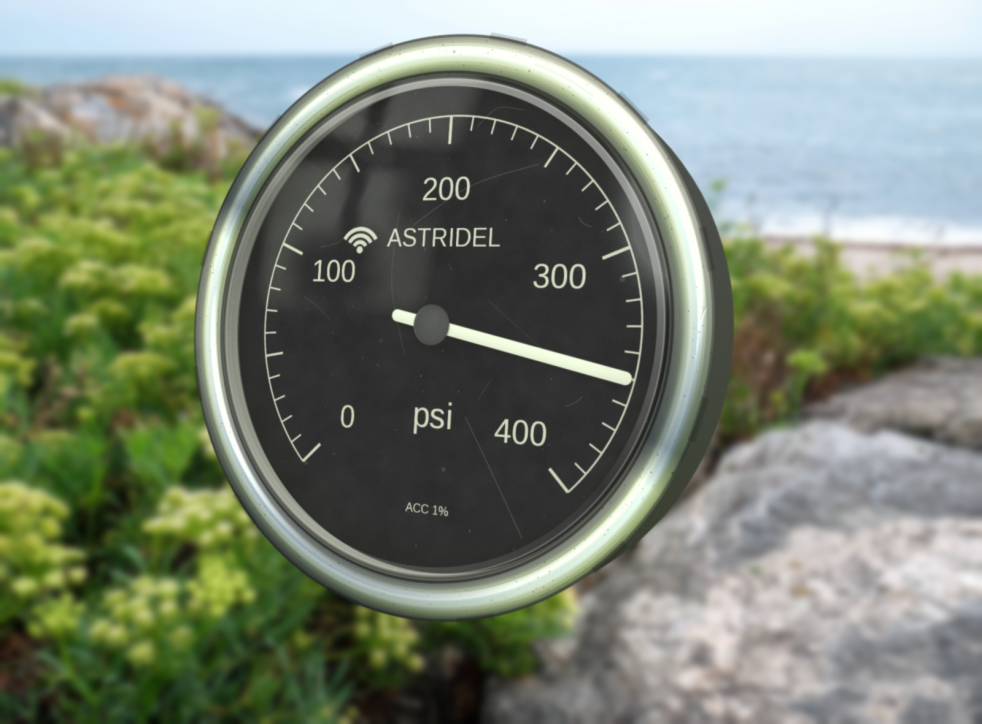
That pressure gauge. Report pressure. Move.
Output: 350 psi
